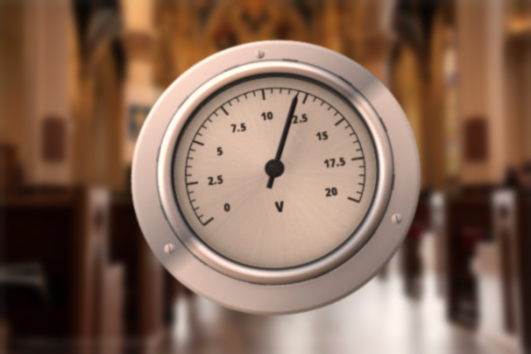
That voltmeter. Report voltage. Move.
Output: 12 V
